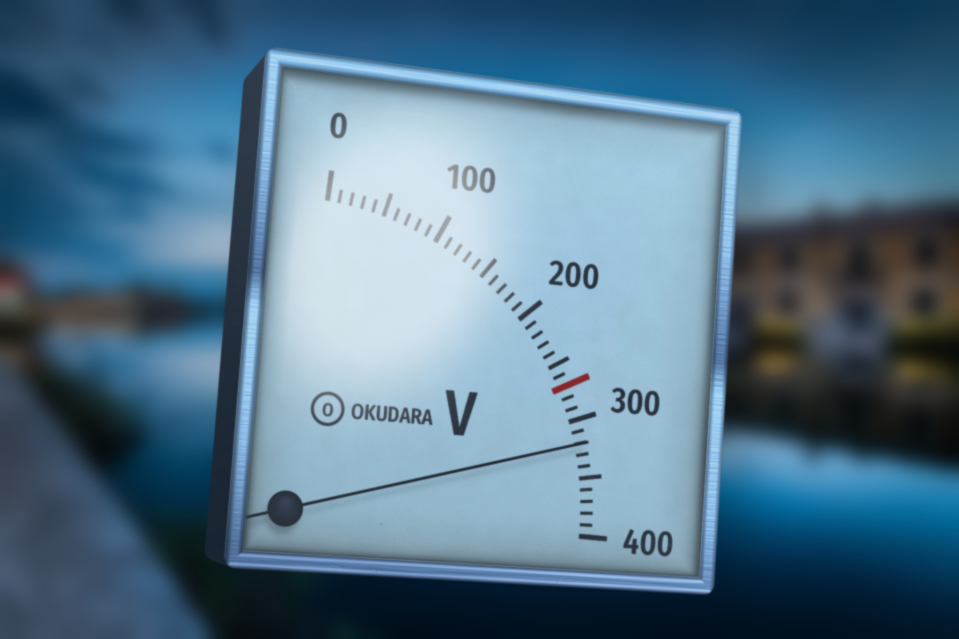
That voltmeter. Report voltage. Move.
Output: 320 V
